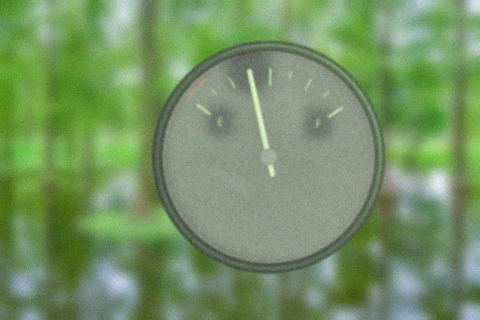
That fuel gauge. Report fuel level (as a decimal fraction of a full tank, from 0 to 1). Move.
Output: 0.375
